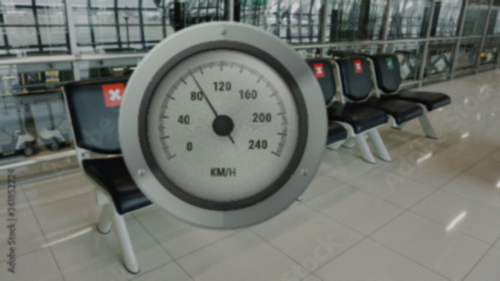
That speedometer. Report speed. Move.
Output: 90 km/h
